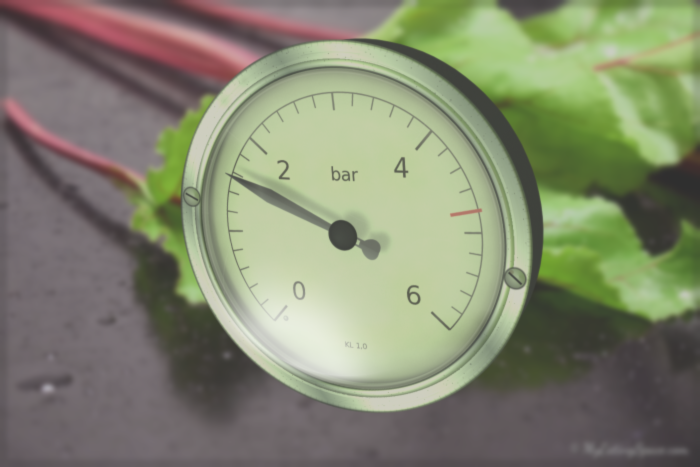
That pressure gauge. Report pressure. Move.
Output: 1.6 bar
